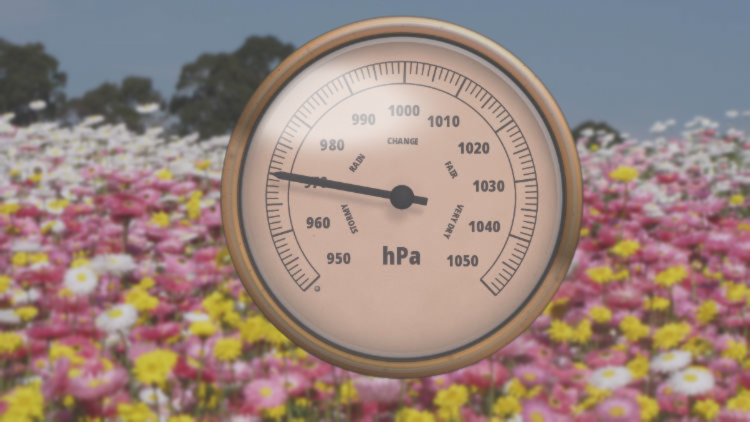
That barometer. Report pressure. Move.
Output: 970 hPa
